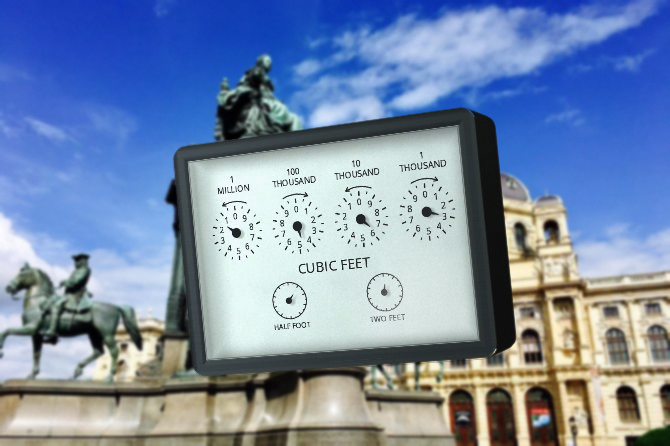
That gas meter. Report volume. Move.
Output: 146300 ft³
